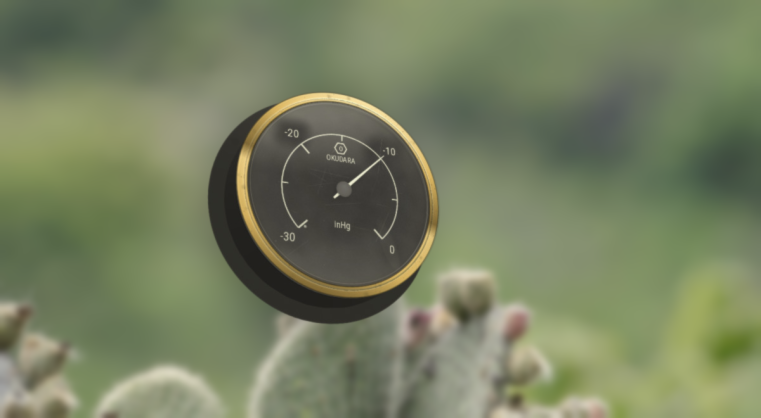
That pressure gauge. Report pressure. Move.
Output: -10 inHg
